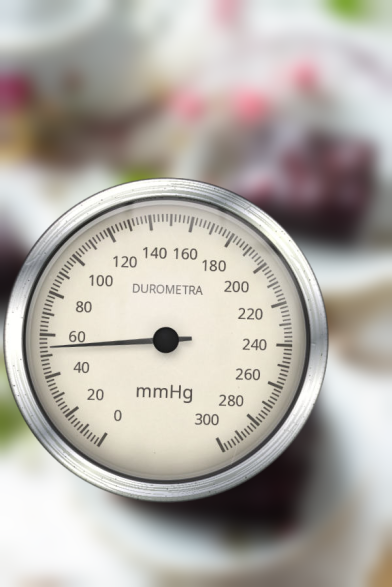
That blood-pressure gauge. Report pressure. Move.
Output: 54 mmHg
